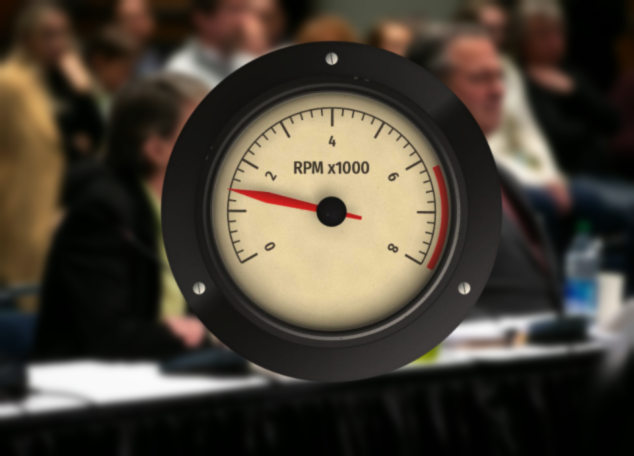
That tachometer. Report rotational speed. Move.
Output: 1400 rpm
